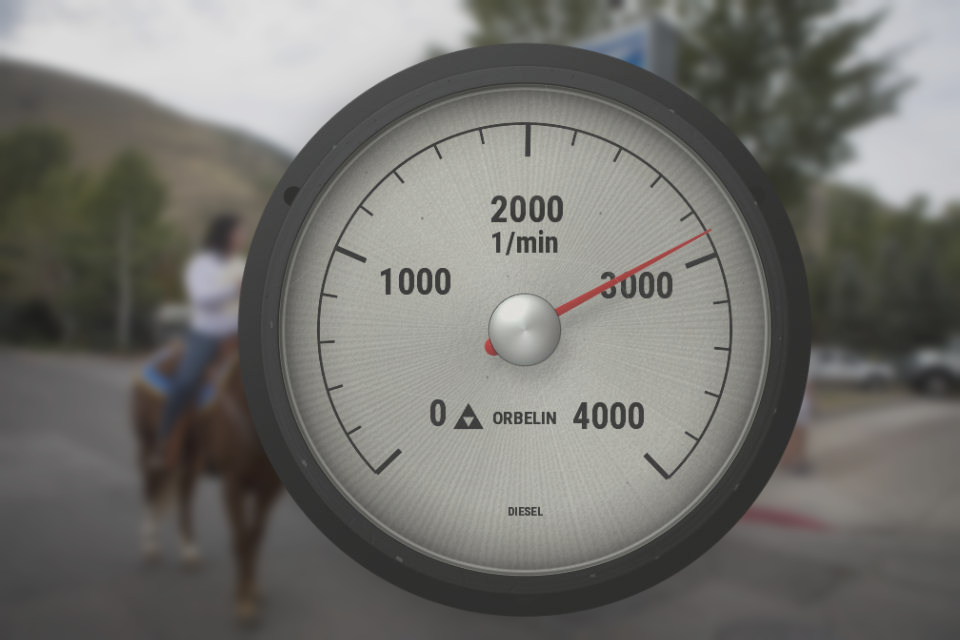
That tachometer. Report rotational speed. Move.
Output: 2900 rpm
